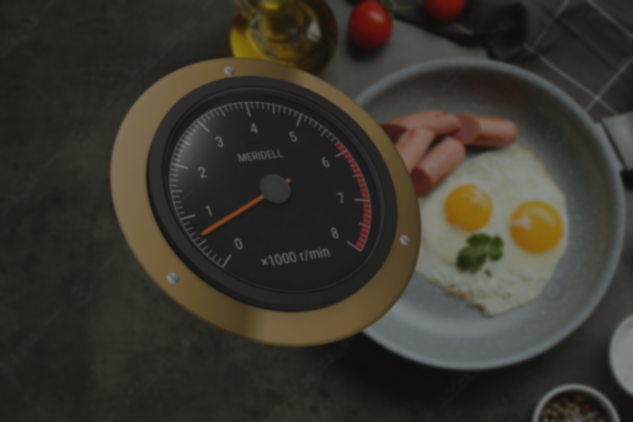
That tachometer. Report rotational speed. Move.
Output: 600 rpm
